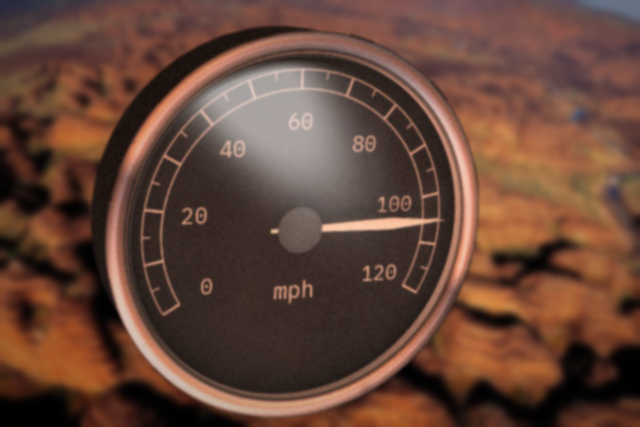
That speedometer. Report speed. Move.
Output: 105 mph
